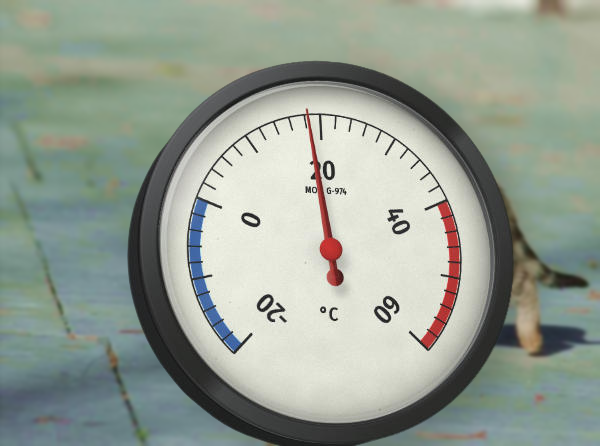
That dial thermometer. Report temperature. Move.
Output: 18 °C
